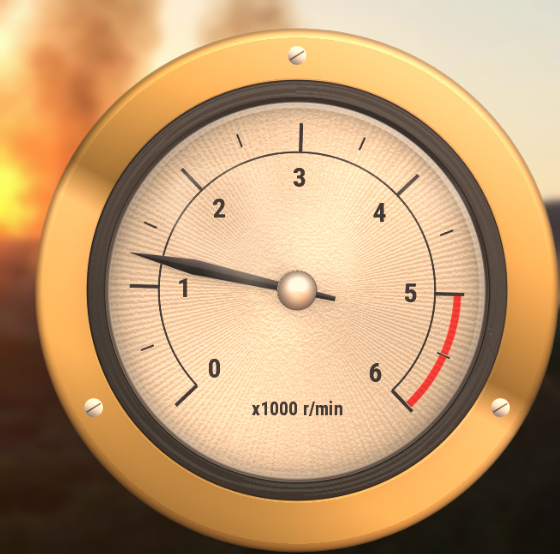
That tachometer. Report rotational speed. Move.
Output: 1250 rpm
